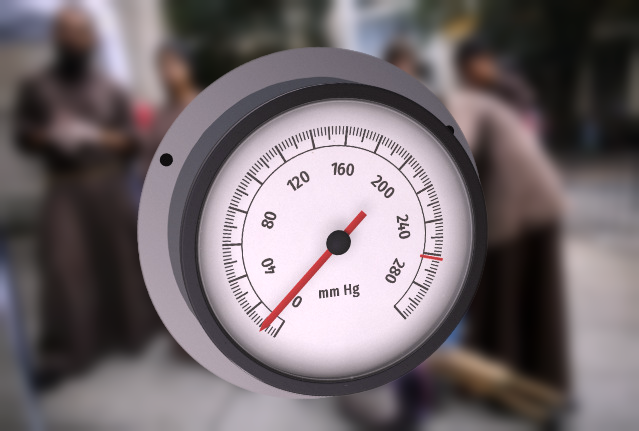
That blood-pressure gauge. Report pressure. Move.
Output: 10 mmHg
